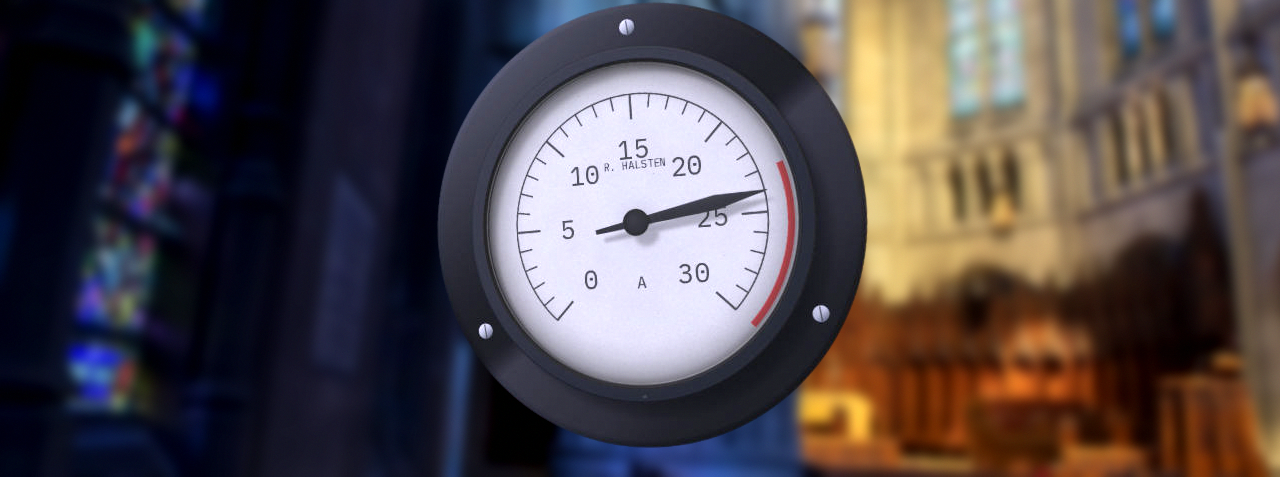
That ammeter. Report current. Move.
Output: 24 A
